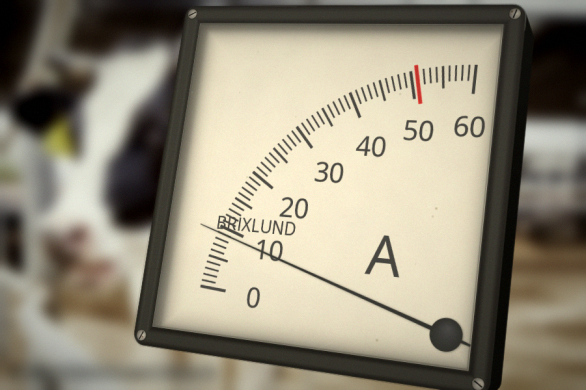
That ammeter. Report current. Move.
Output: 9 A
